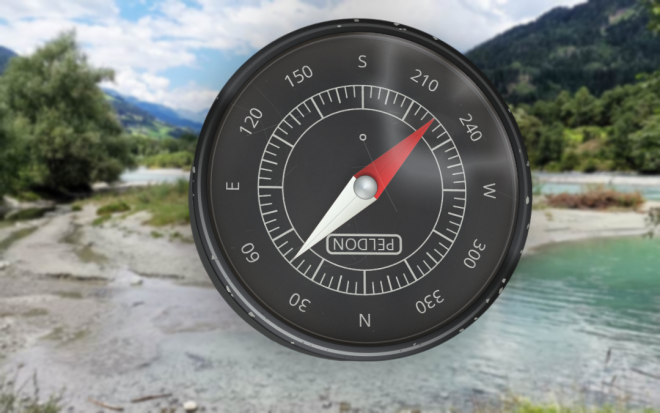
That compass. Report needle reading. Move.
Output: 225 °
